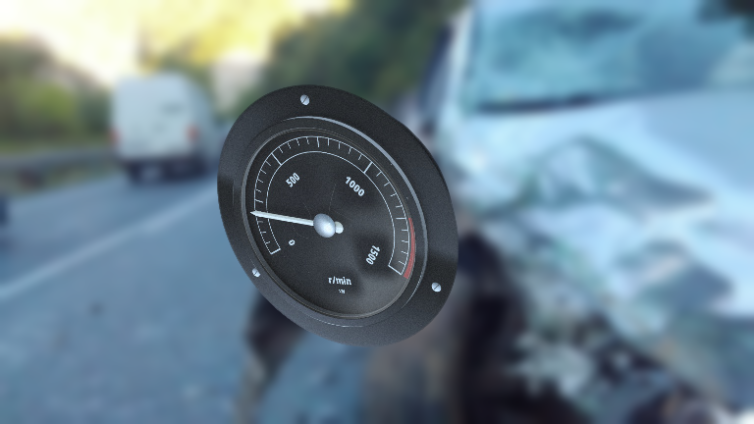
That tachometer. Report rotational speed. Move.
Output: 200 rpm
